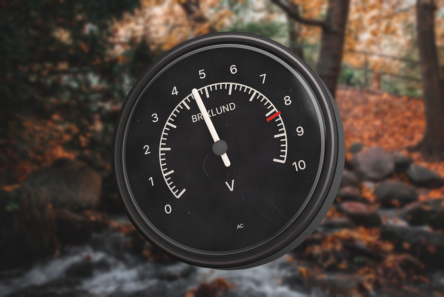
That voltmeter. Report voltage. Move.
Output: 4.6 V
